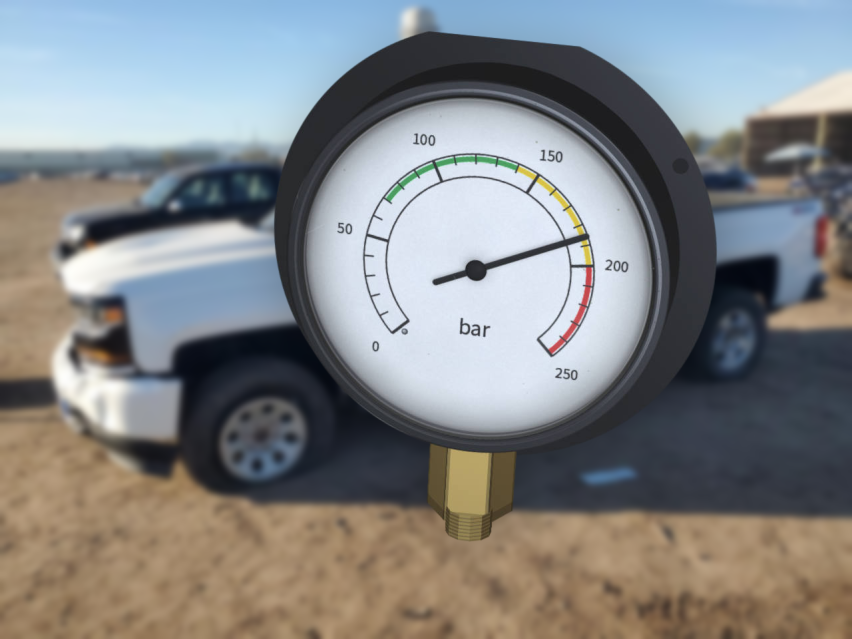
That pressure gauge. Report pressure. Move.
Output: 185 bar
